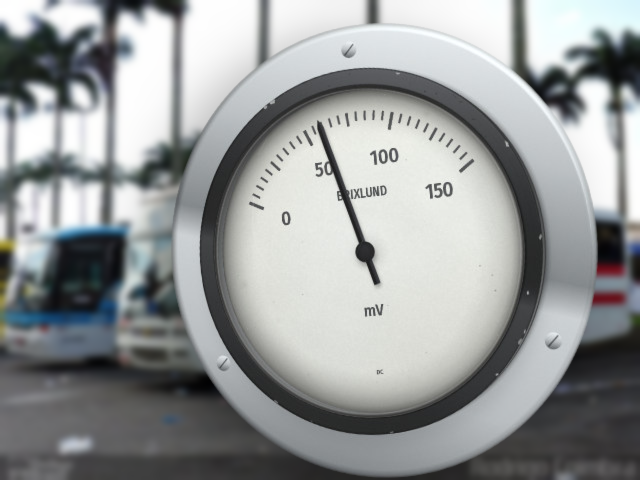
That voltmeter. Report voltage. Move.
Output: 60 mV
